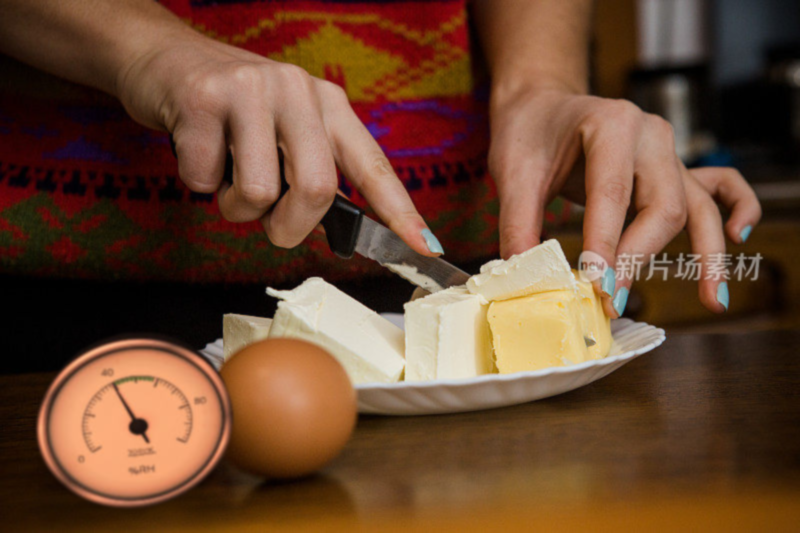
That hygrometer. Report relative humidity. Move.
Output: 40 %
